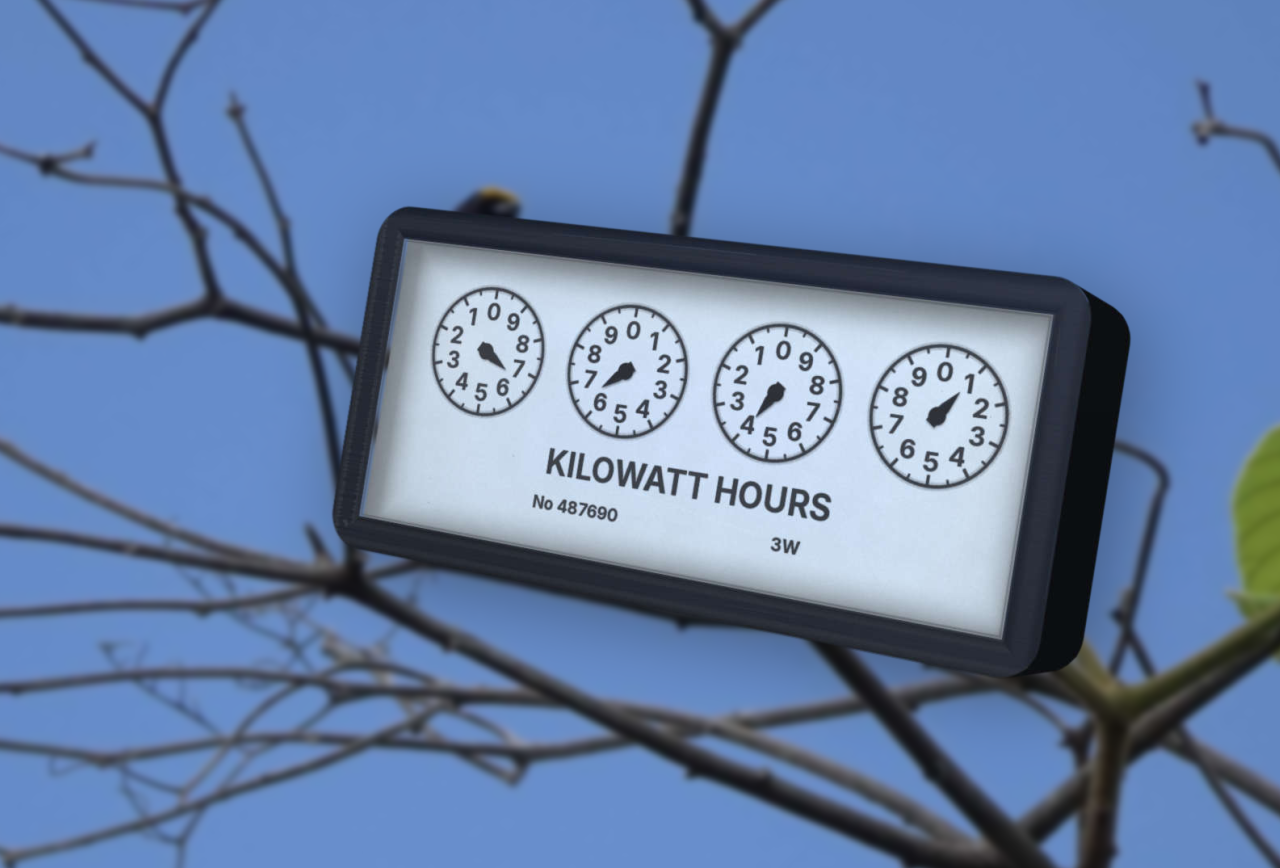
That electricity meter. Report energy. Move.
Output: 6641 kWh
